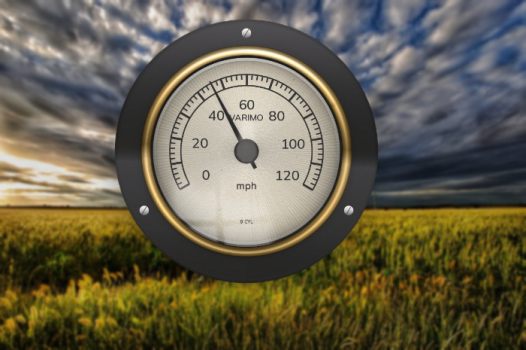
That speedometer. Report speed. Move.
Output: 46 mph
